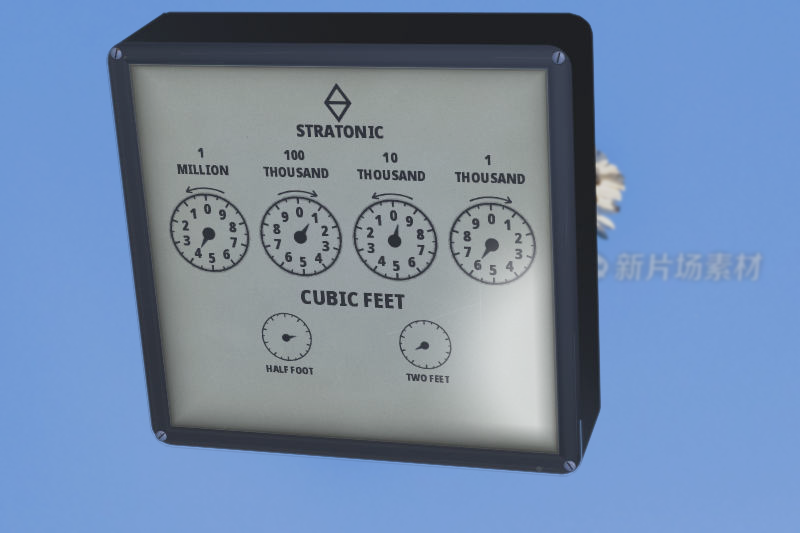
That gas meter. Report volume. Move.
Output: 409600 ft³
